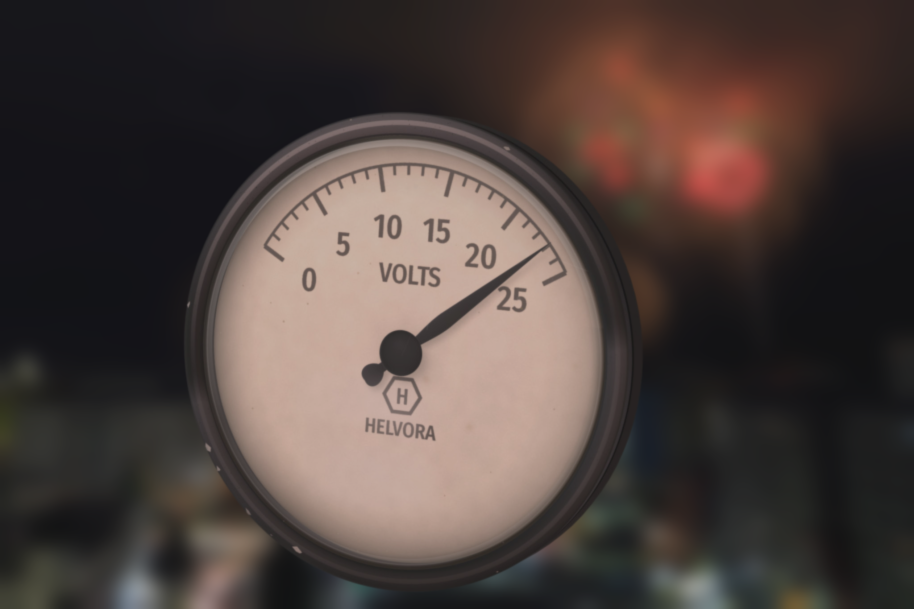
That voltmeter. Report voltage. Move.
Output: 23 V
